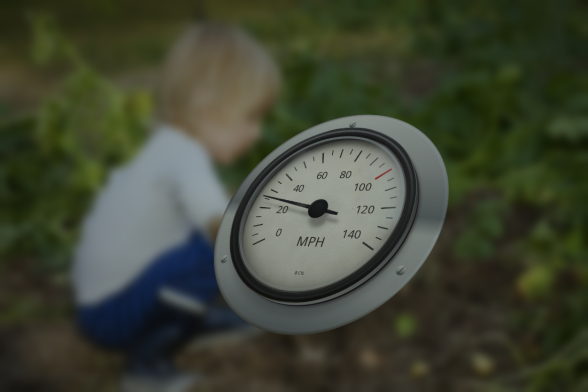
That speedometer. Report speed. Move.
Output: 25 mph
